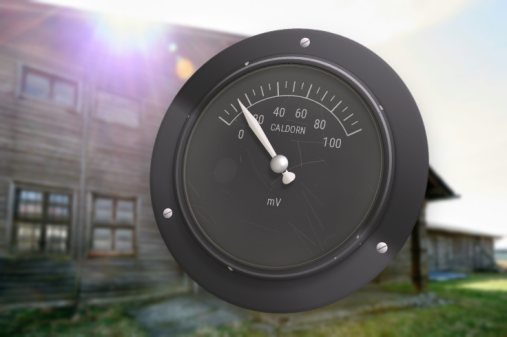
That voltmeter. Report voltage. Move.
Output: 15 mV
